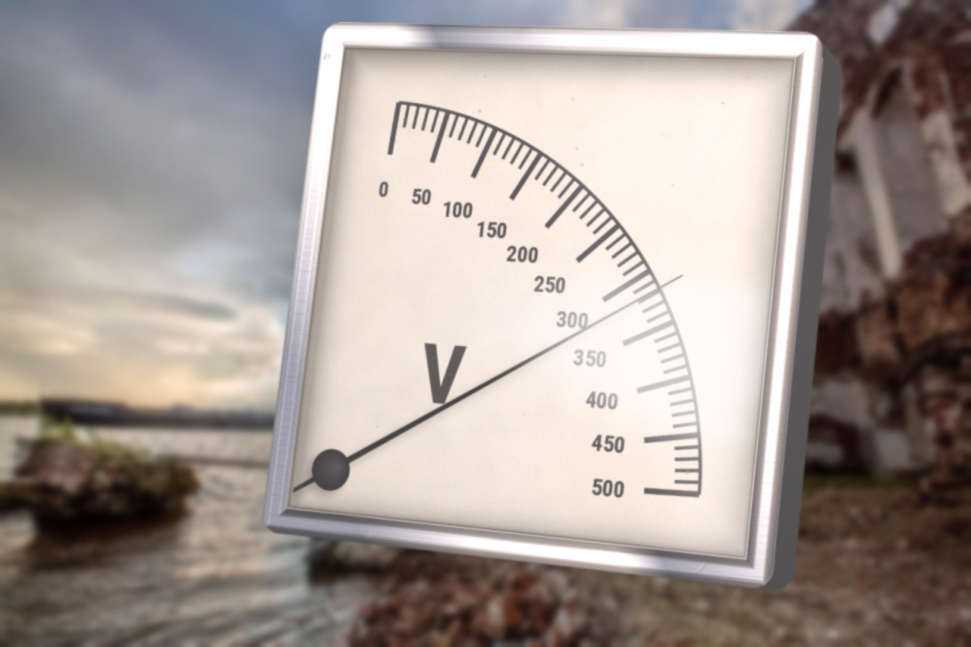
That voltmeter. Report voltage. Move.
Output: 320 V
